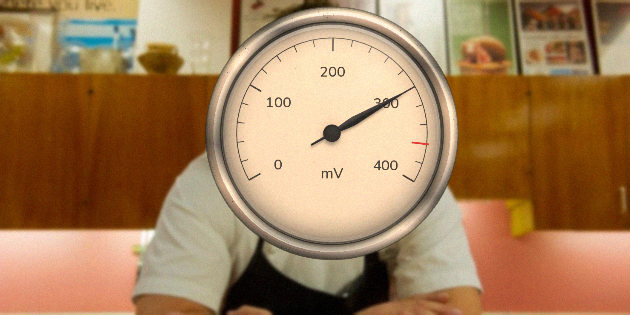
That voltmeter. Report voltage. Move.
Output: 300 mV
